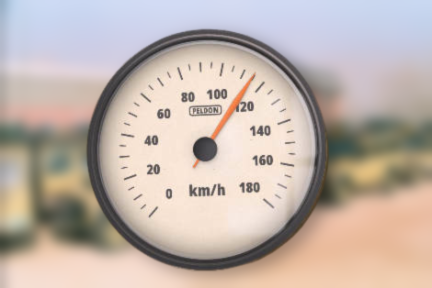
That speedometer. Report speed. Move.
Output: 115 km/h
